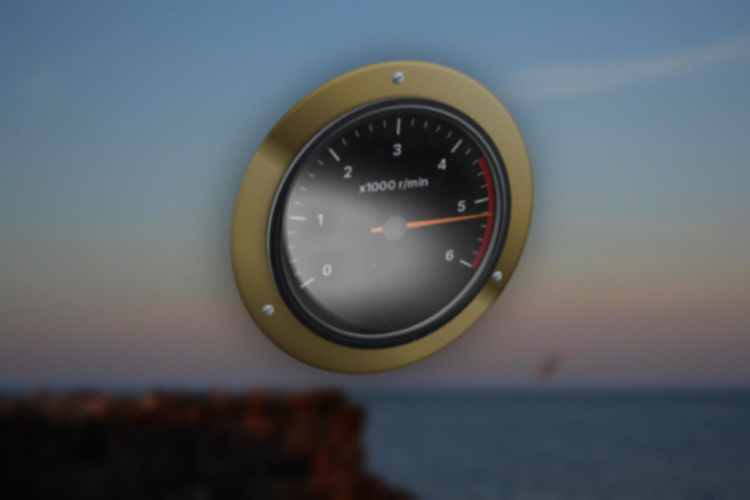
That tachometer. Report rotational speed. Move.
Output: 5200 rpm
